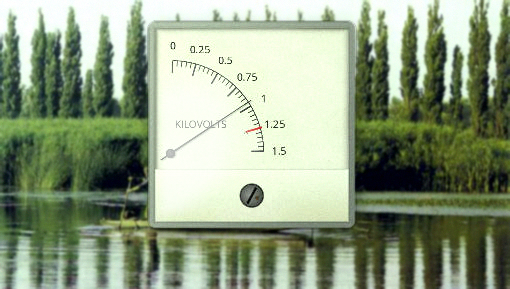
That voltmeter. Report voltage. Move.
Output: 0.95 kV
